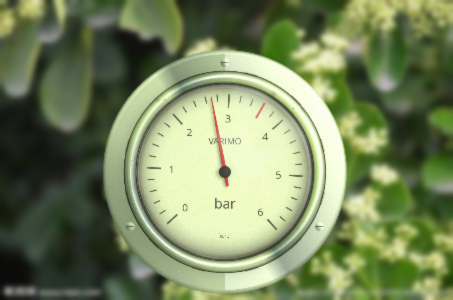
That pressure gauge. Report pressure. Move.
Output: 2.7 bar
